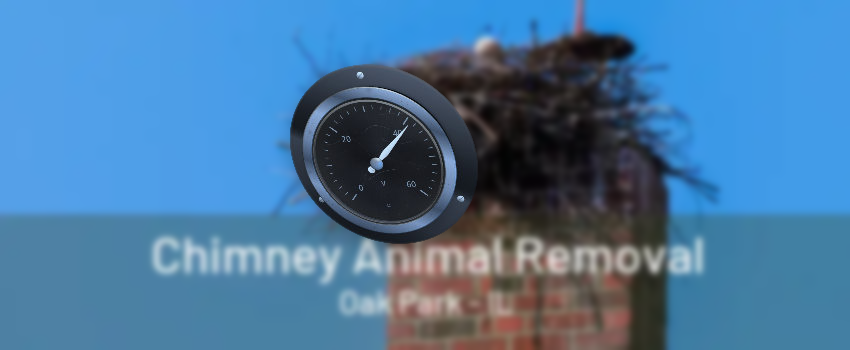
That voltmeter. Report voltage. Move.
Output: 41 V
